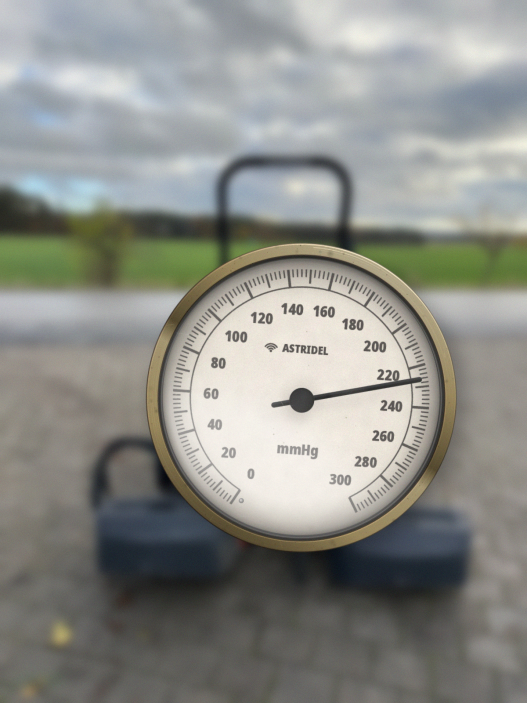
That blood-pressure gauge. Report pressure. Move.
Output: 226 mmHg
